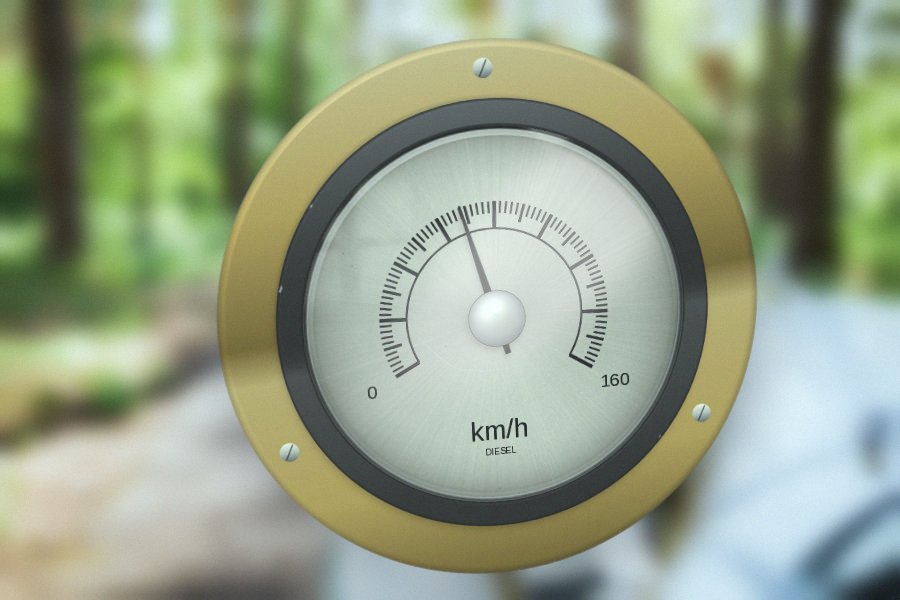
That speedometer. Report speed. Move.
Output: 68 km/h
